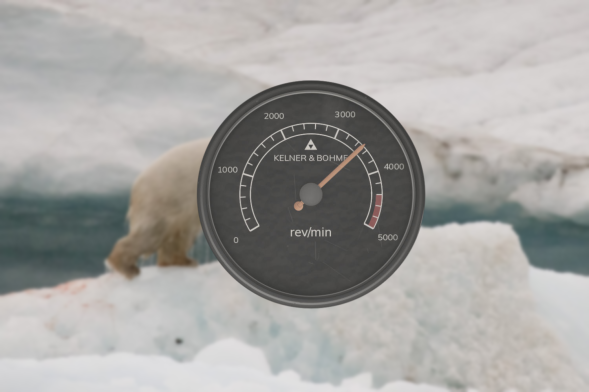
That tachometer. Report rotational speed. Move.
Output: 3500 rpm
